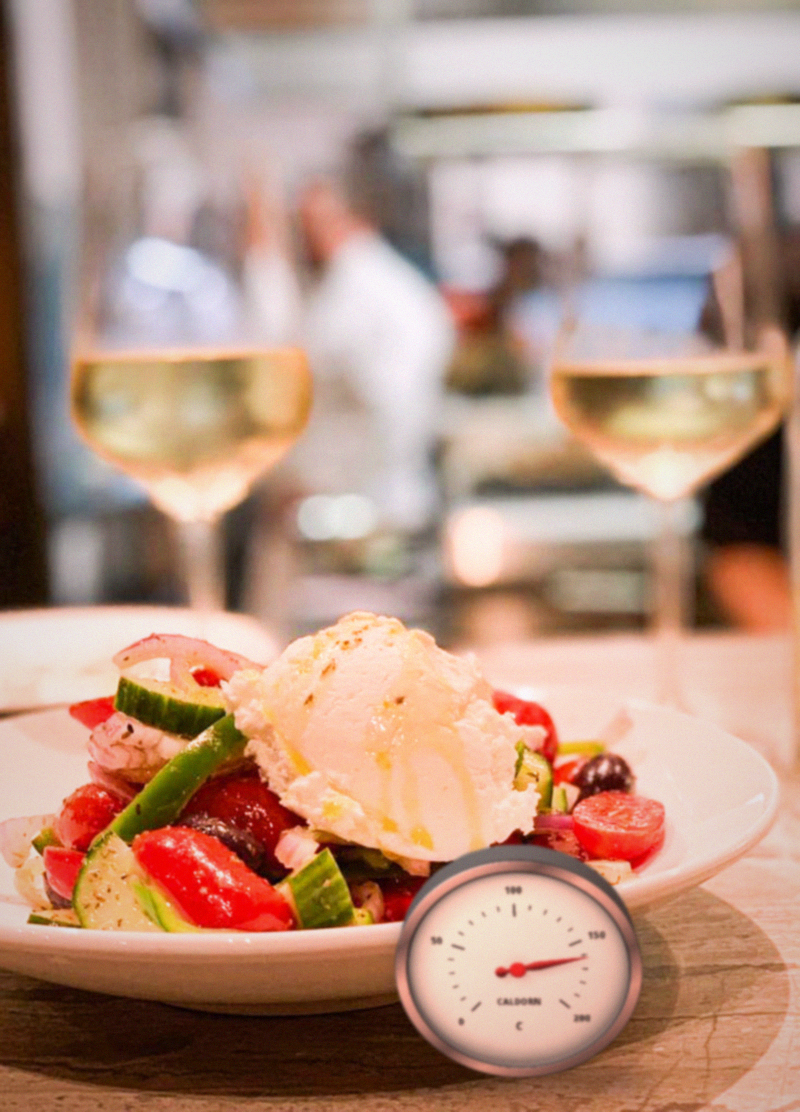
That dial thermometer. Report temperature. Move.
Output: 160 °C
